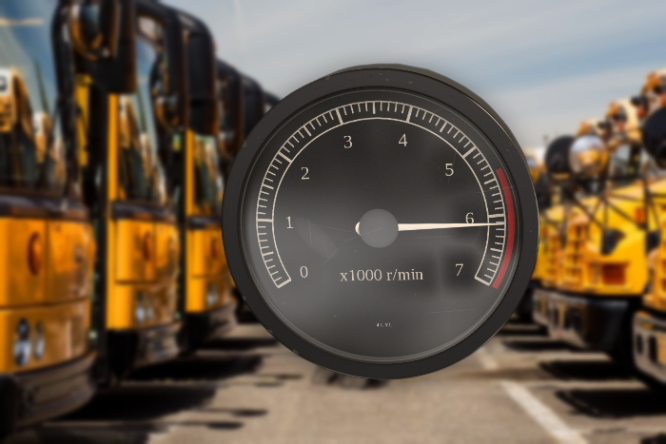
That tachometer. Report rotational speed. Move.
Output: 6100 rpm
